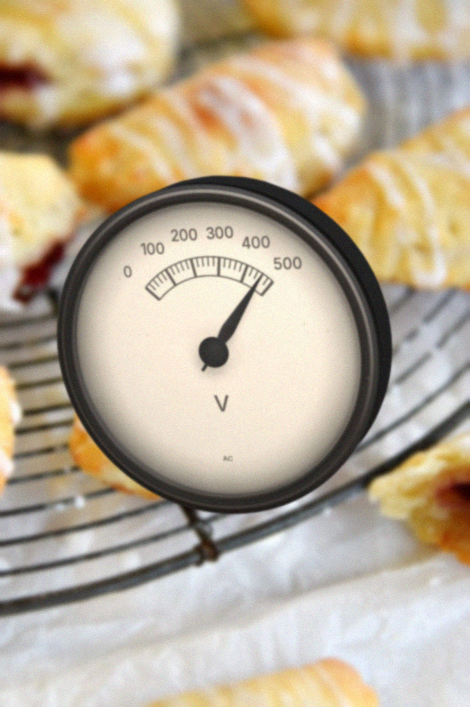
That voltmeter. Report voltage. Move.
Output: 460 V
